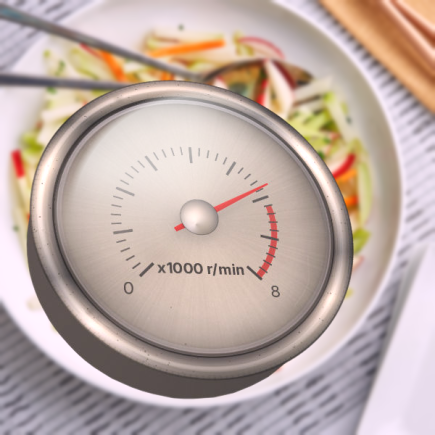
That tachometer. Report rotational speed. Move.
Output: 5800 rpm
